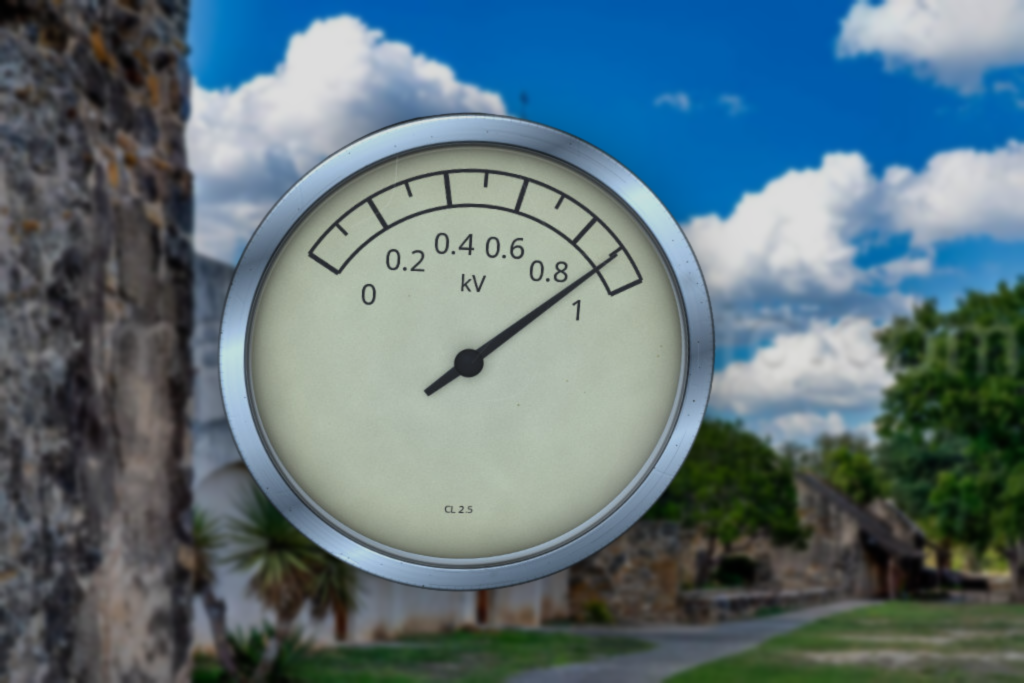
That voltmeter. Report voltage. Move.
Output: 0.9 kV
